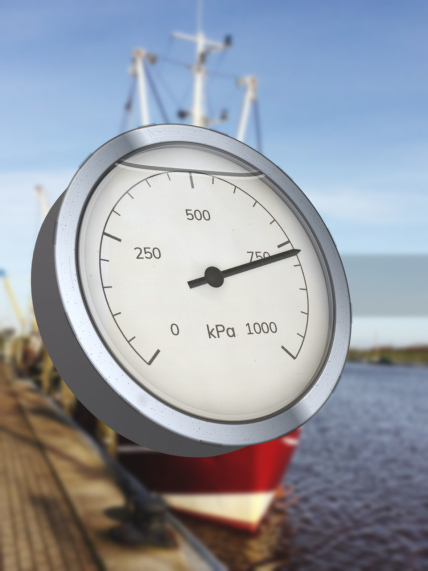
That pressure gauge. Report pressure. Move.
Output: 775 kPa
